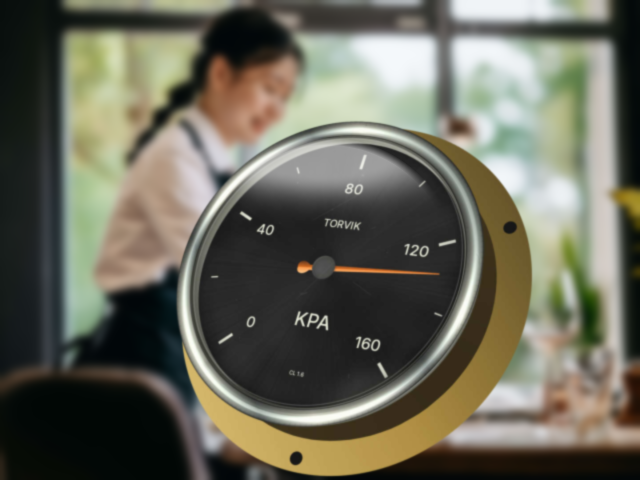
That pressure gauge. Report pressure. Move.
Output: 130 kPa
